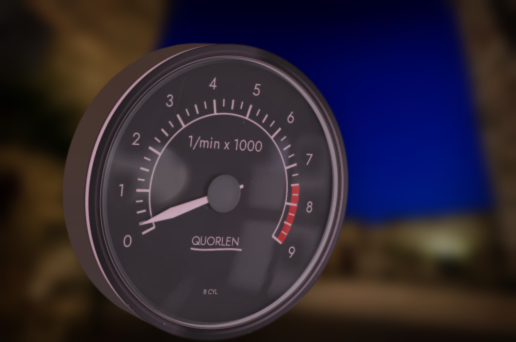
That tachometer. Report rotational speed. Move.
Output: 250 rpm
